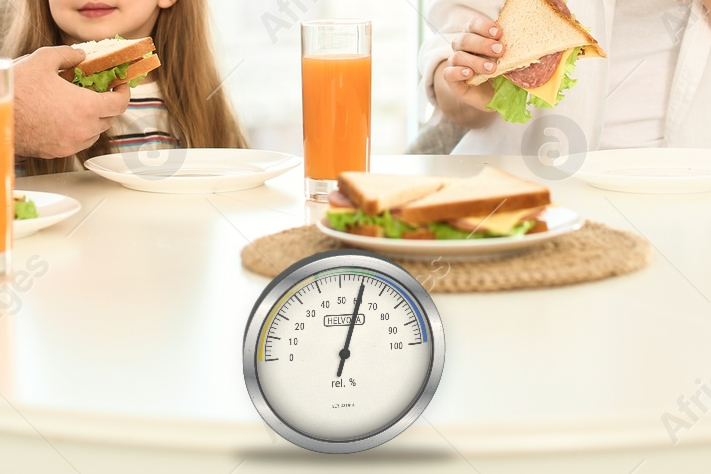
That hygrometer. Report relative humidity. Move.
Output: 60 %
